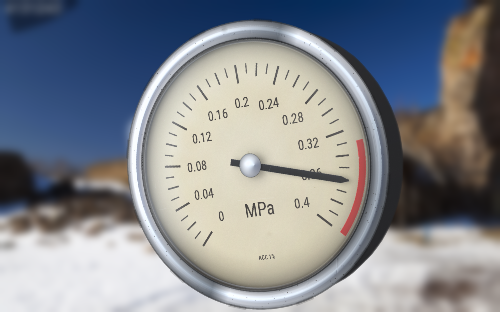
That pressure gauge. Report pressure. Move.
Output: 0.36 MPa
